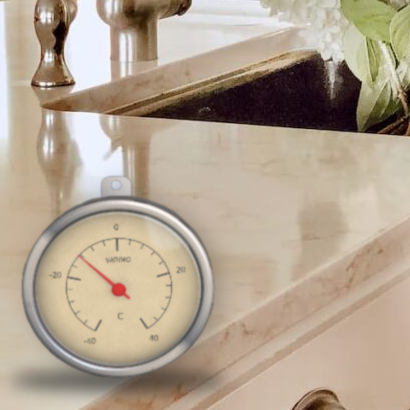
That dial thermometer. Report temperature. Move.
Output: -12 °C
